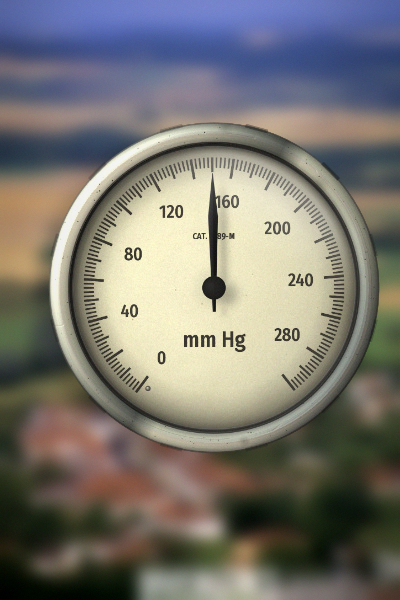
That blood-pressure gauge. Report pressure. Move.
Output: 150 mmHg
